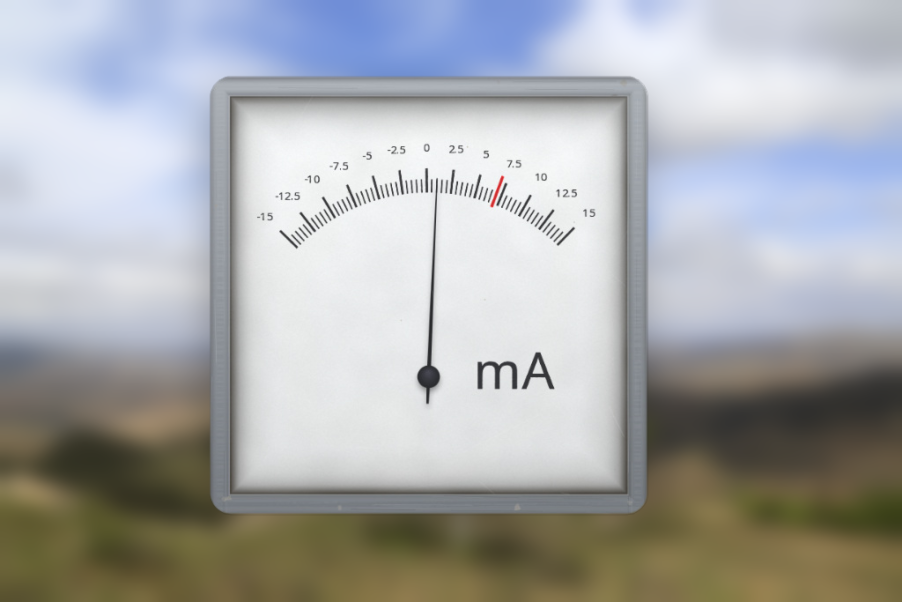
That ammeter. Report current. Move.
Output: 1 mA
